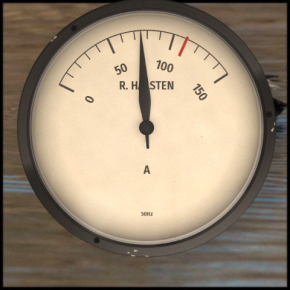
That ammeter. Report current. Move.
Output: 75 A
